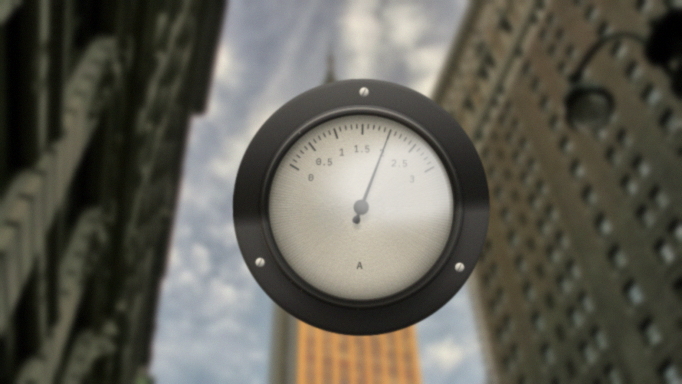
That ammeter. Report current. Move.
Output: 2 A
